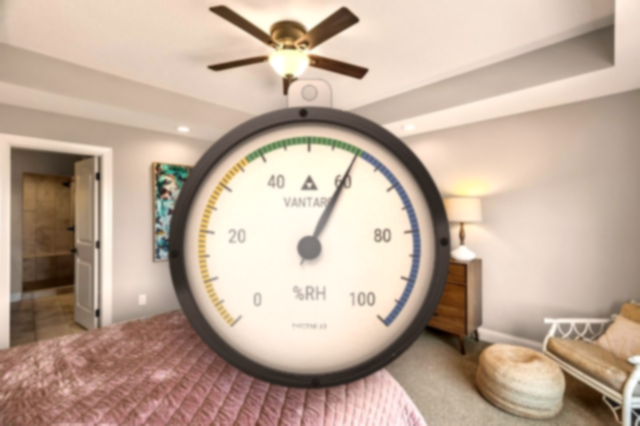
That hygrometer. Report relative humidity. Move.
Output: 60 %
